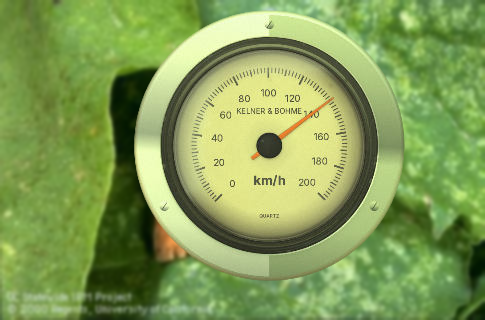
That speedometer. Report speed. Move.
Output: 140 km/h
